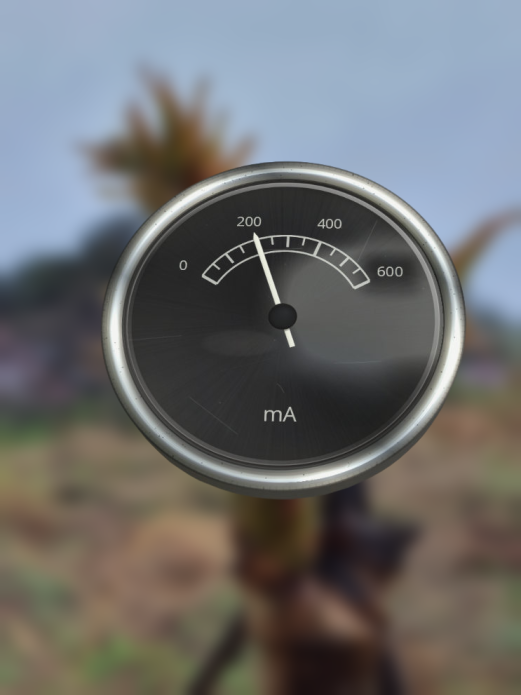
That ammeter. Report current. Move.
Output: 200 mA
